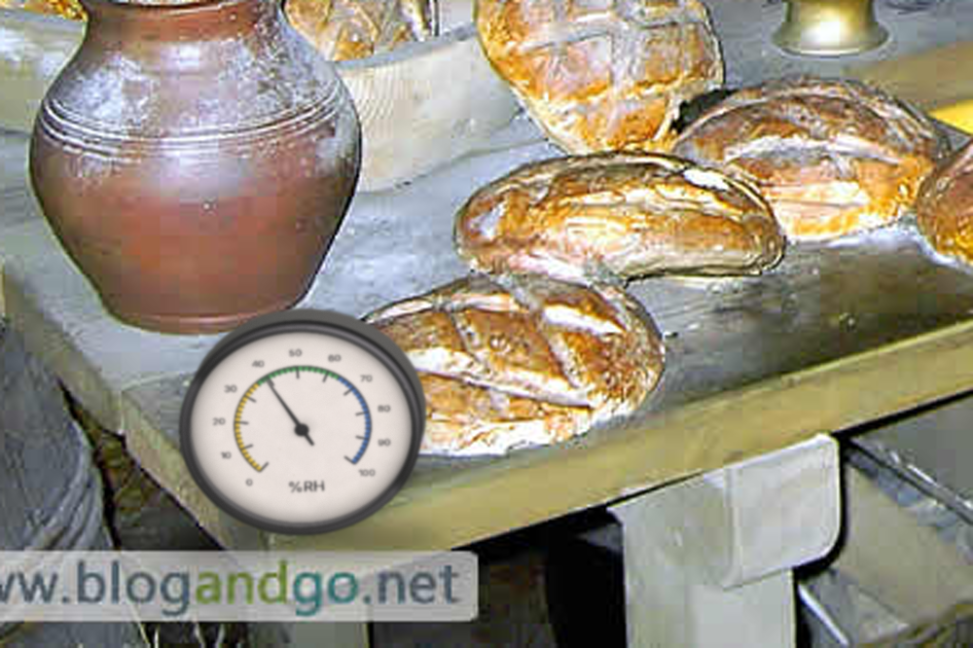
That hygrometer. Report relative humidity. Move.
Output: 40 %
